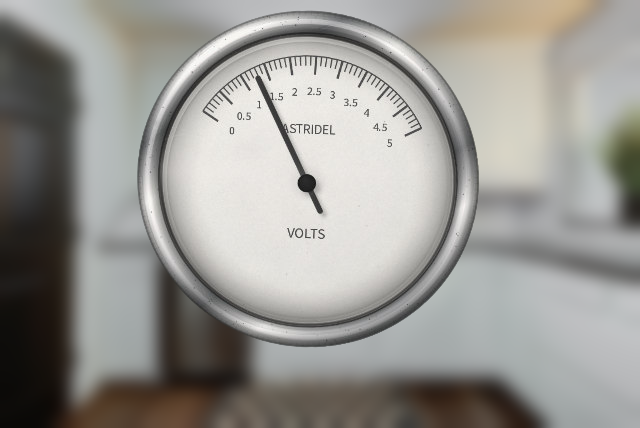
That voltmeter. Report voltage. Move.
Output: 1.3 V
